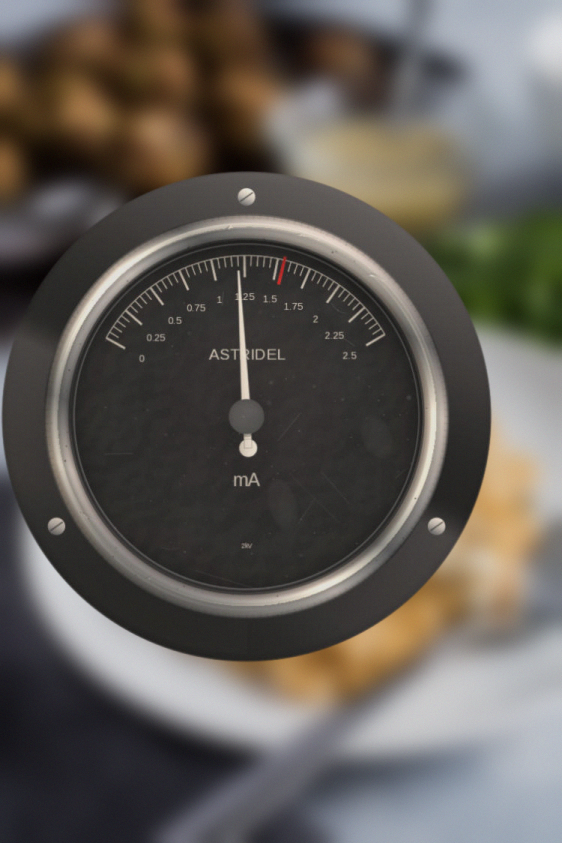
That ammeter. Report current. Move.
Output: 1.2 mA
